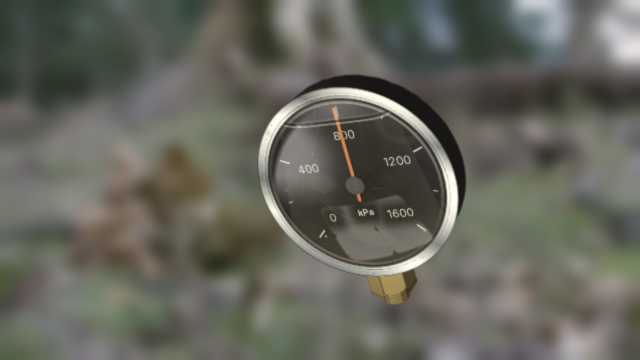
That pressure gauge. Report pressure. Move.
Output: 800 kPa
